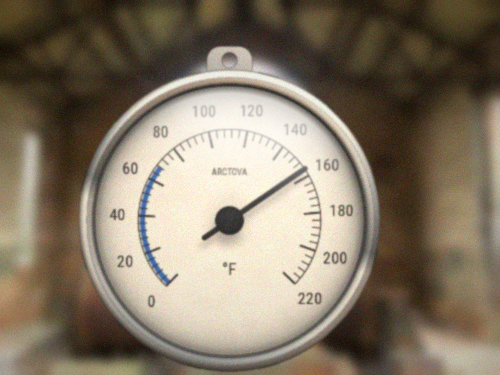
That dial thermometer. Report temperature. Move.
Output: 156 °F
